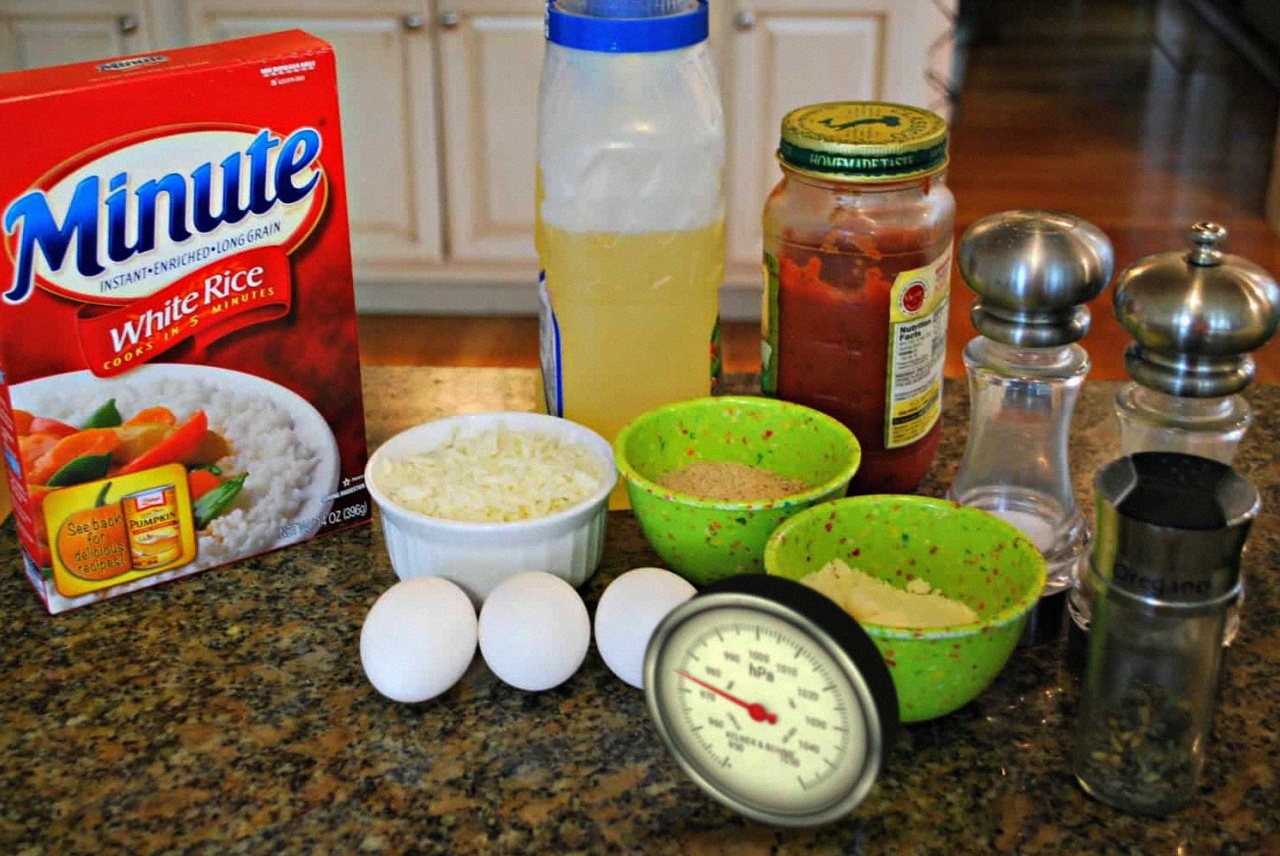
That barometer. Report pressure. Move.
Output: 975 hPa
